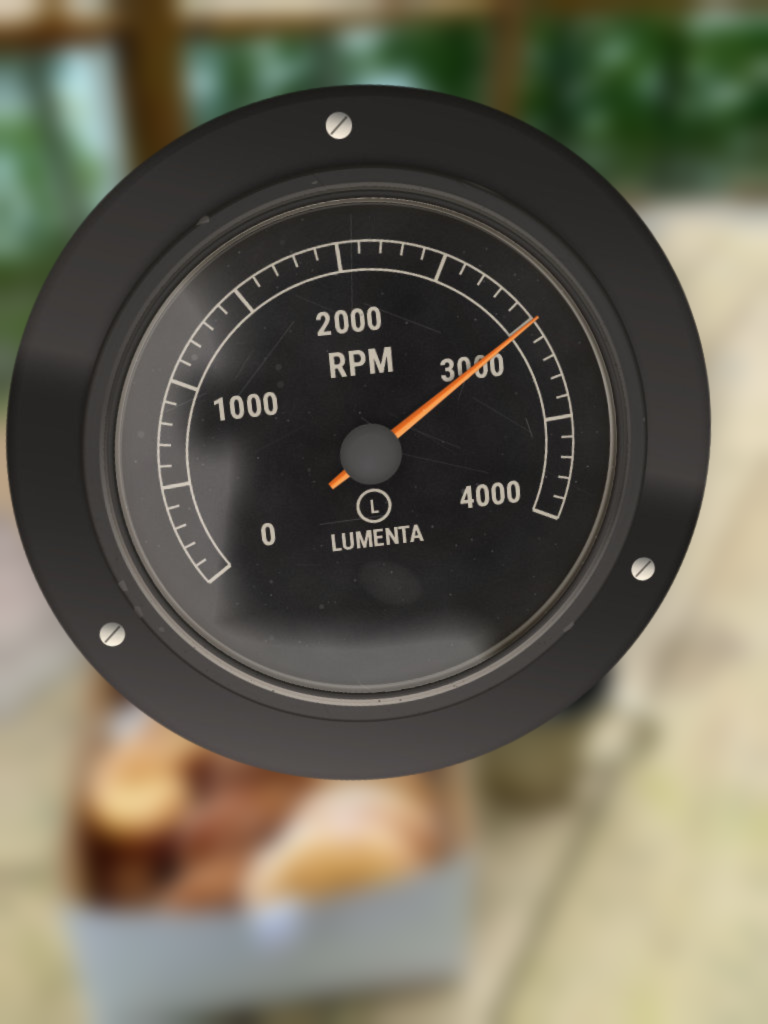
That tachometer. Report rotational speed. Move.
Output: 3000 rpm
